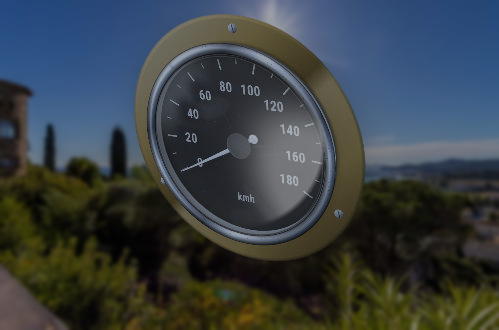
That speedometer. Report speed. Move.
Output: 0 km/h
